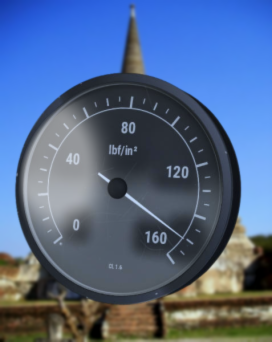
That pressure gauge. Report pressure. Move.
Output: 150 psi
